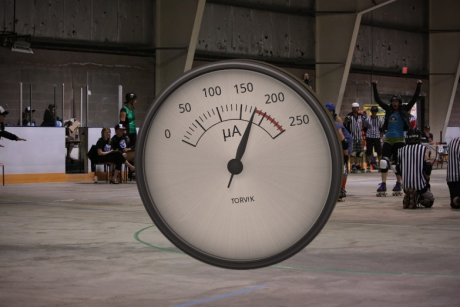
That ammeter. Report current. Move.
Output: 180 µA
